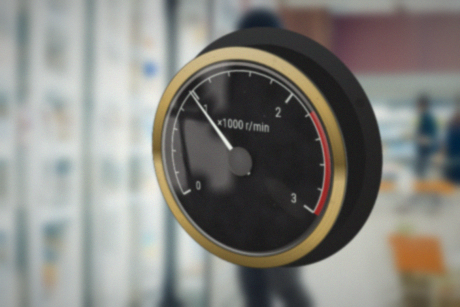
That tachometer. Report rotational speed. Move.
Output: 1000 rpm
